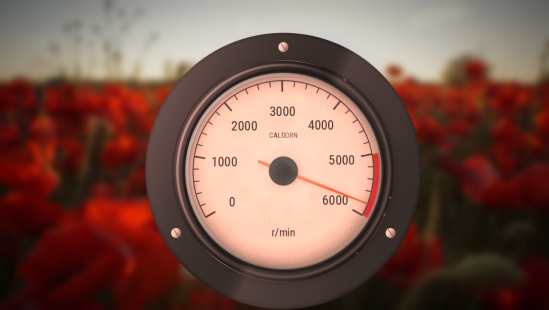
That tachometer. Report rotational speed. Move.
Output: 5800 rpm
